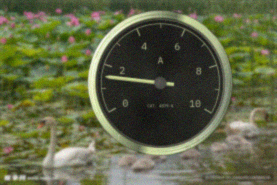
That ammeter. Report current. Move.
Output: 1.5 A
